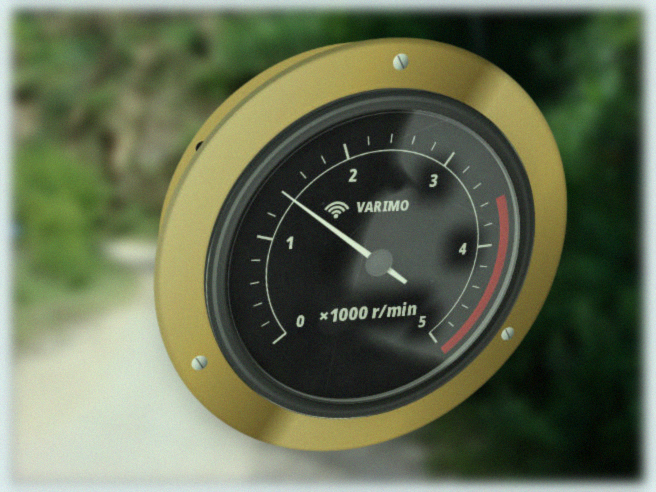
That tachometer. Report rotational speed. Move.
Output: 1400 rpm
